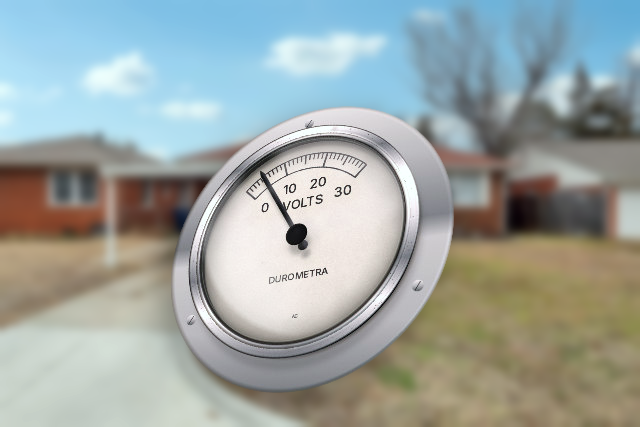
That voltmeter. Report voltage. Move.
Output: 5 V
